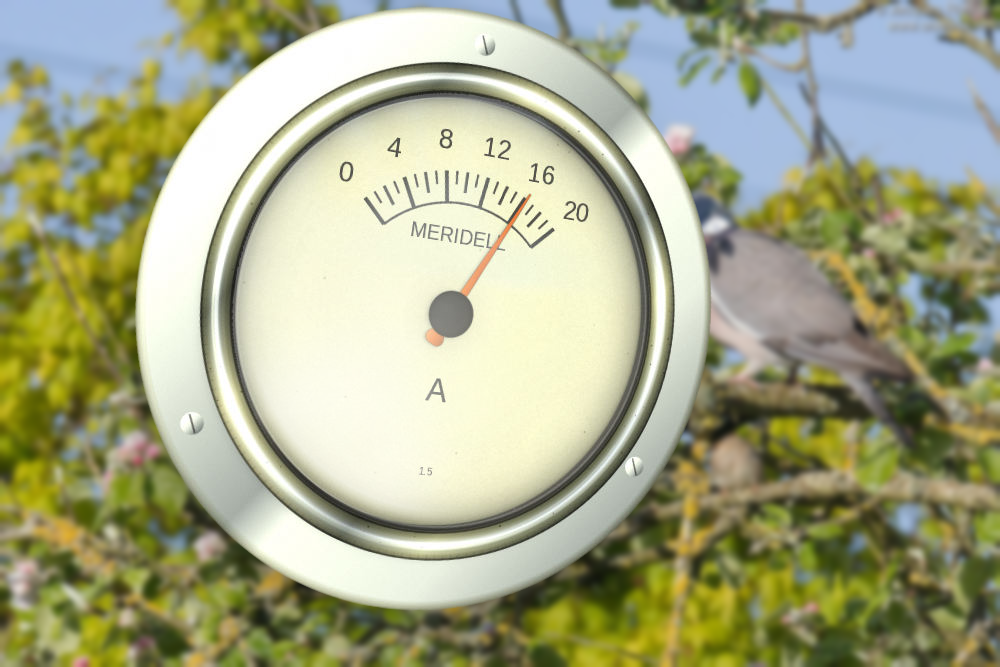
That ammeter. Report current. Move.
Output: 16 A
